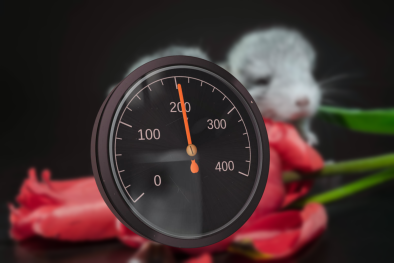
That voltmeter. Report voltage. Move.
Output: 200 V
